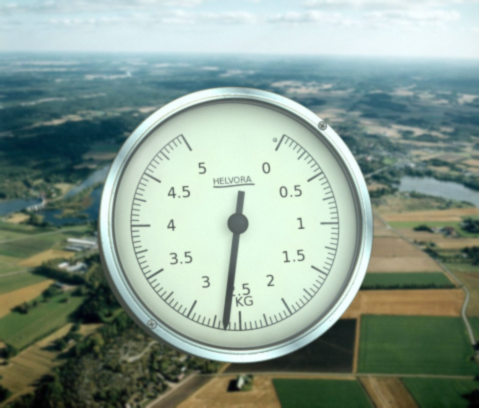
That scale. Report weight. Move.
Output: 2.65 kg
